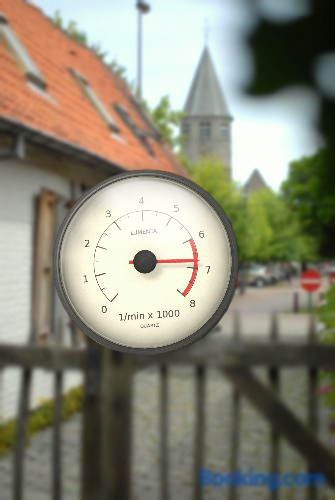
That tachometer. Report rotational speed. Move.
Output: 6750 rpm
